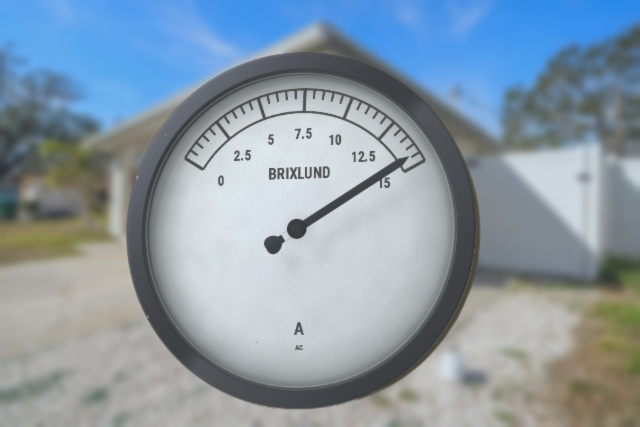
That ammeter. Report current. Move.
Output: 14.5 A
